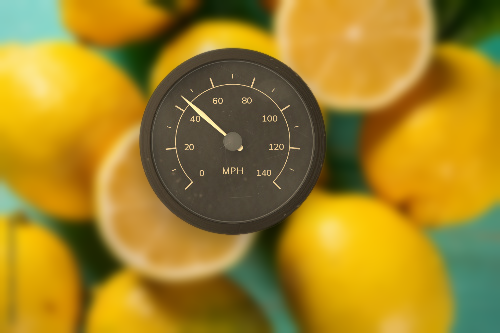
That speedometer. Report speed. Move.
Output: 45 mph
